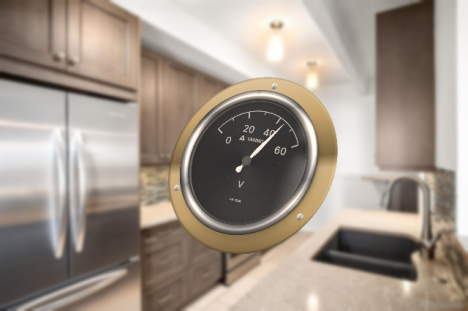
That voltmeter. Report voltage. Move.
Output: 45 V
